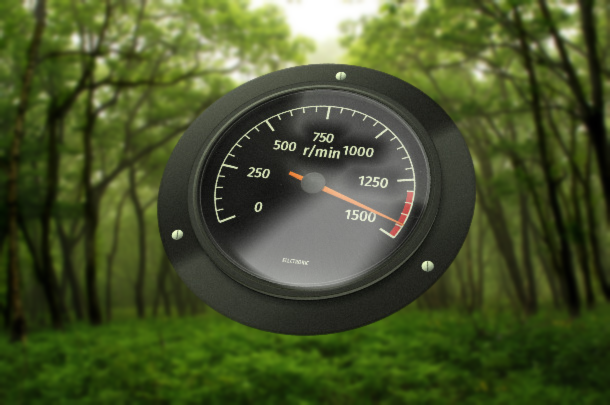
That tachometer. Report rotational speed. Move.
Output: 1450 rpm
